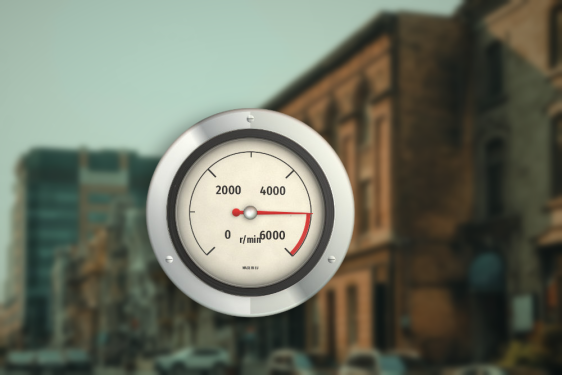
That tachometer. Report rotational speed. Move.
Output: 5000 rpm
